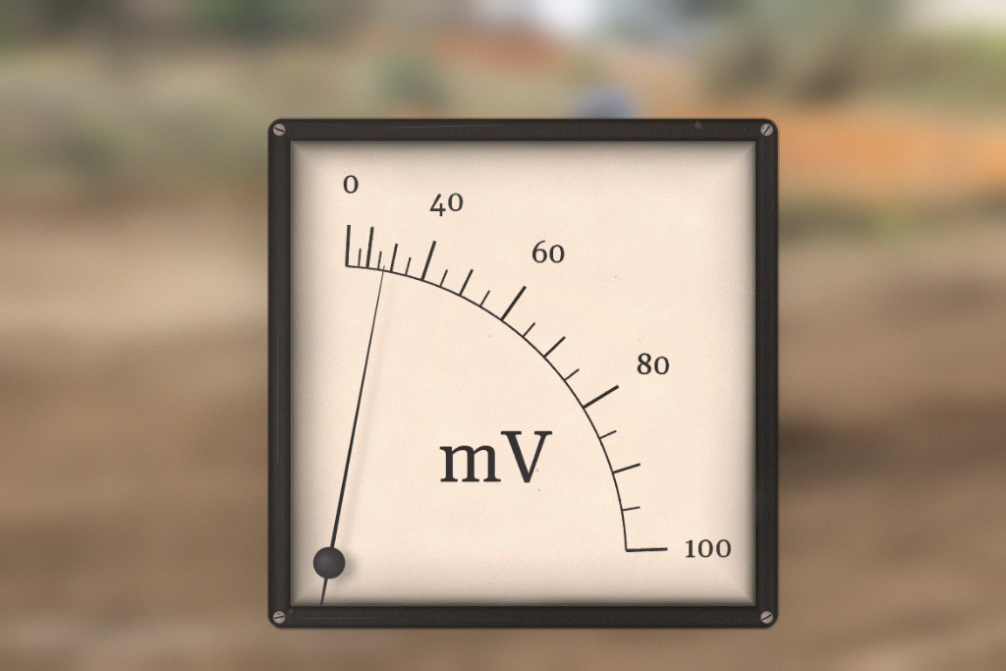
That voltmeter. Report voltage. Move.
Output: 27.5 mV
